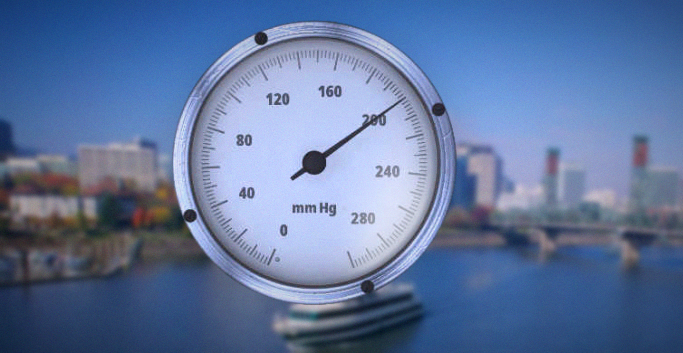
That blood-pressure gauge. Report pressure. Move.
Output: 200 mmHg
